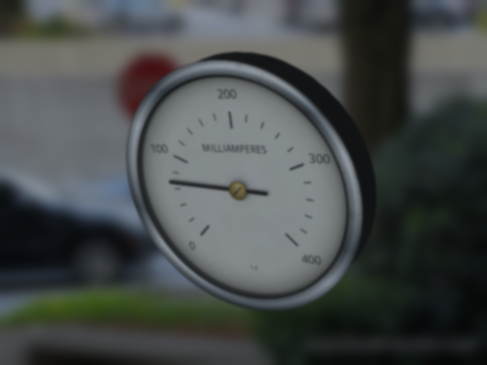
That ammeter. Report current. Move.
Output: 70 mA
